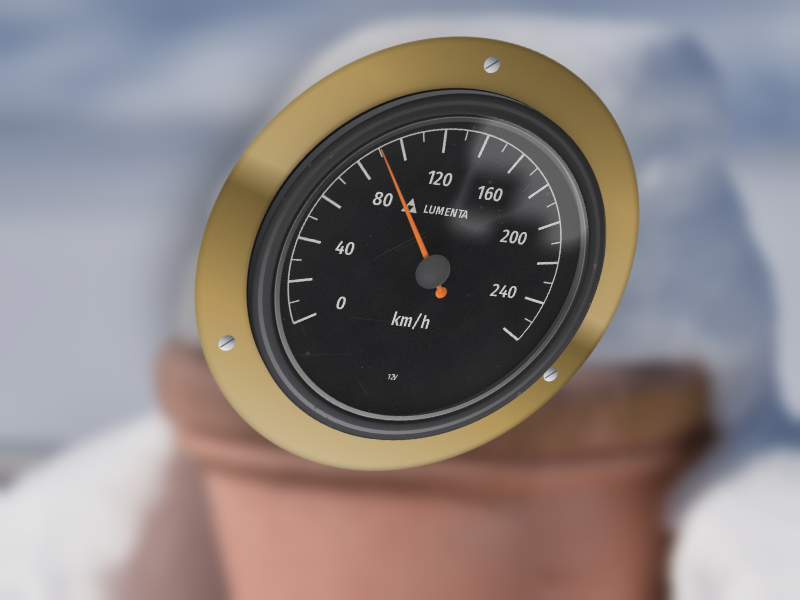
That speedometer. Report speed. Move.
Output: 90 km/h
